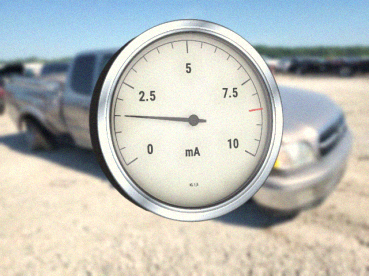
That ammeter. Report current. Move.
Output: 1.5 mA
